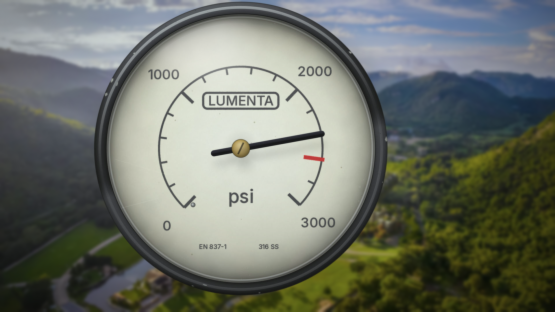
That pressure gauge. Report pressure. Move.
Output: 2400 psi
